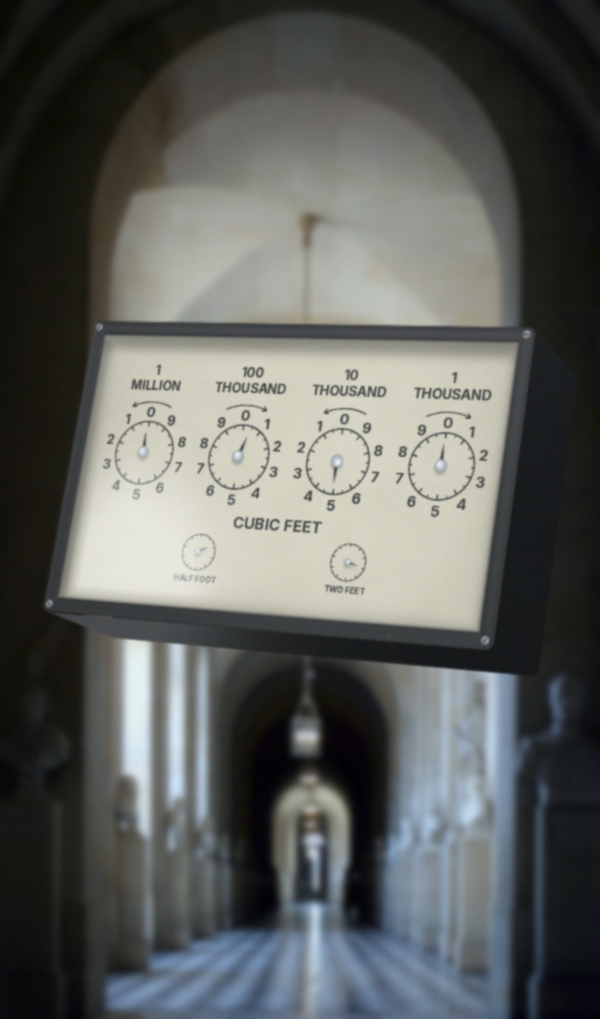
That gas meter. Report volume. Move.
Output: 5000 ft³
